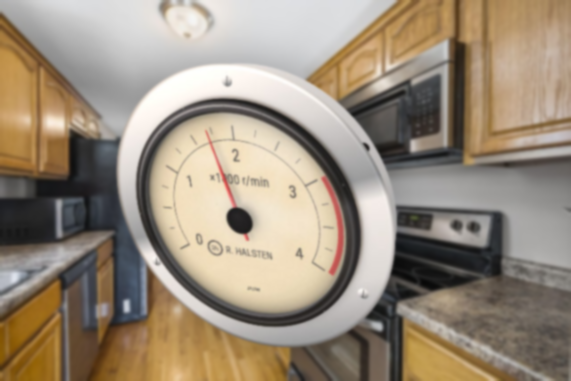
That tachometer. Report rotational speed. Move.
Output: 1750 rpm
